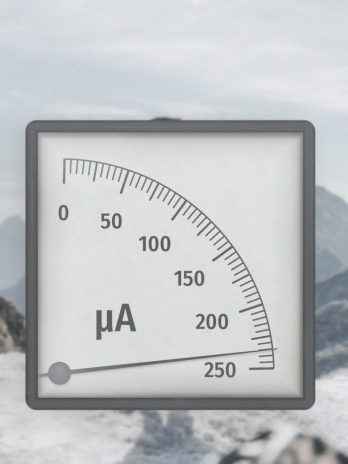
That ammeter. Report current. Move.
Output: 235 µA
